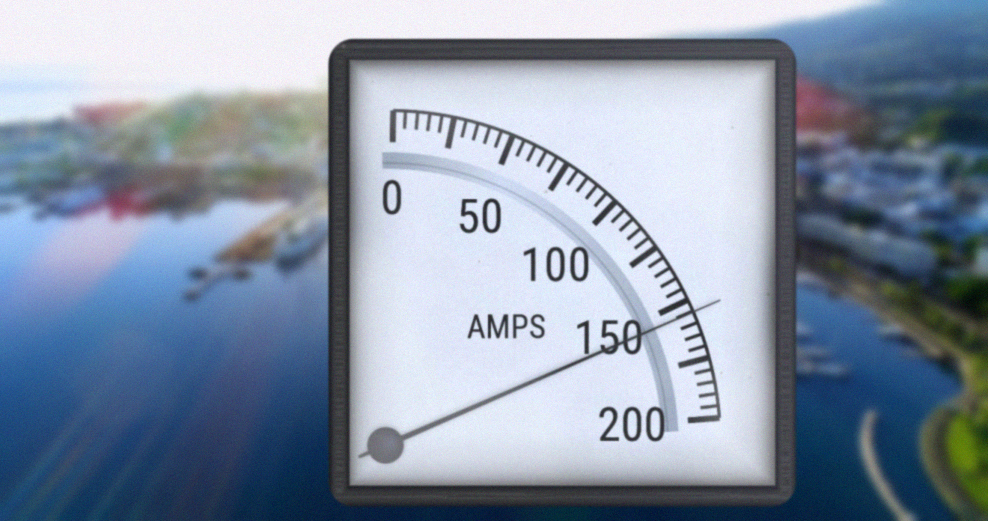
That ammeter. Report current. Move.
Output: 155 A
